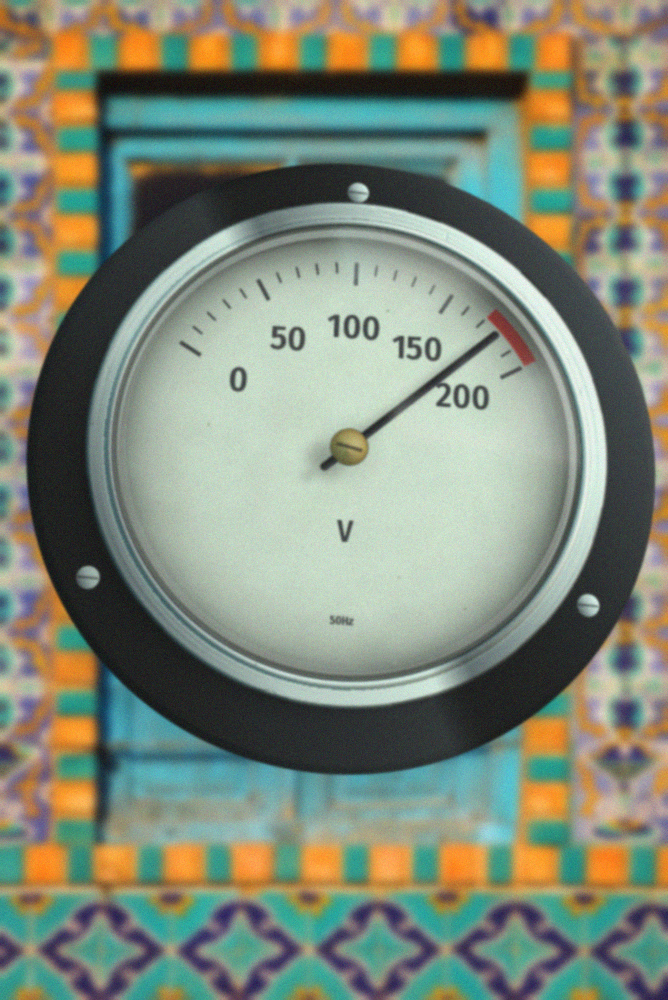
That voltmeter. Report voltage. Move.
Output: 180 V
